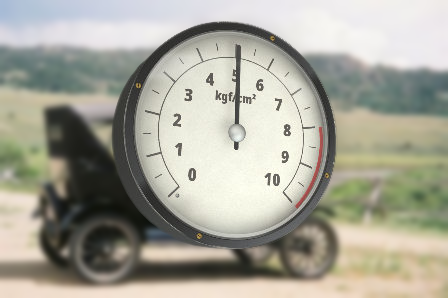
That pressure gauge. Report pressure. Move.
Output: 5 kg/cm²
